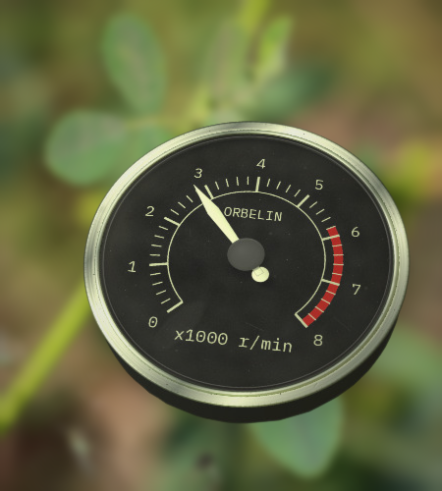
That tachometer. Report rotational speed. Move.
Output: 2800 rpm
